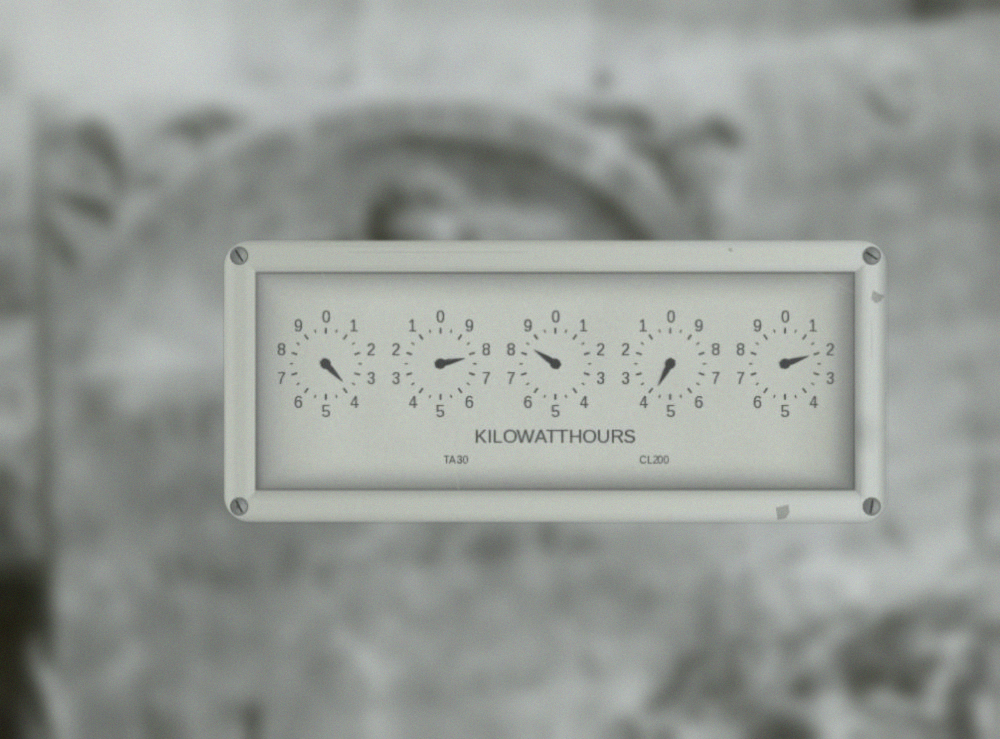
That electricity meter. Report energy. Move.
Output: 37842 kWh
